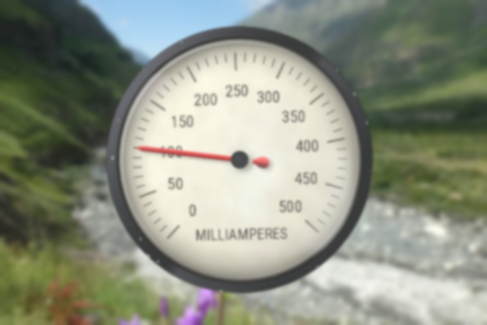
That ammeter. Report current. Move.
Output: 100 mA
